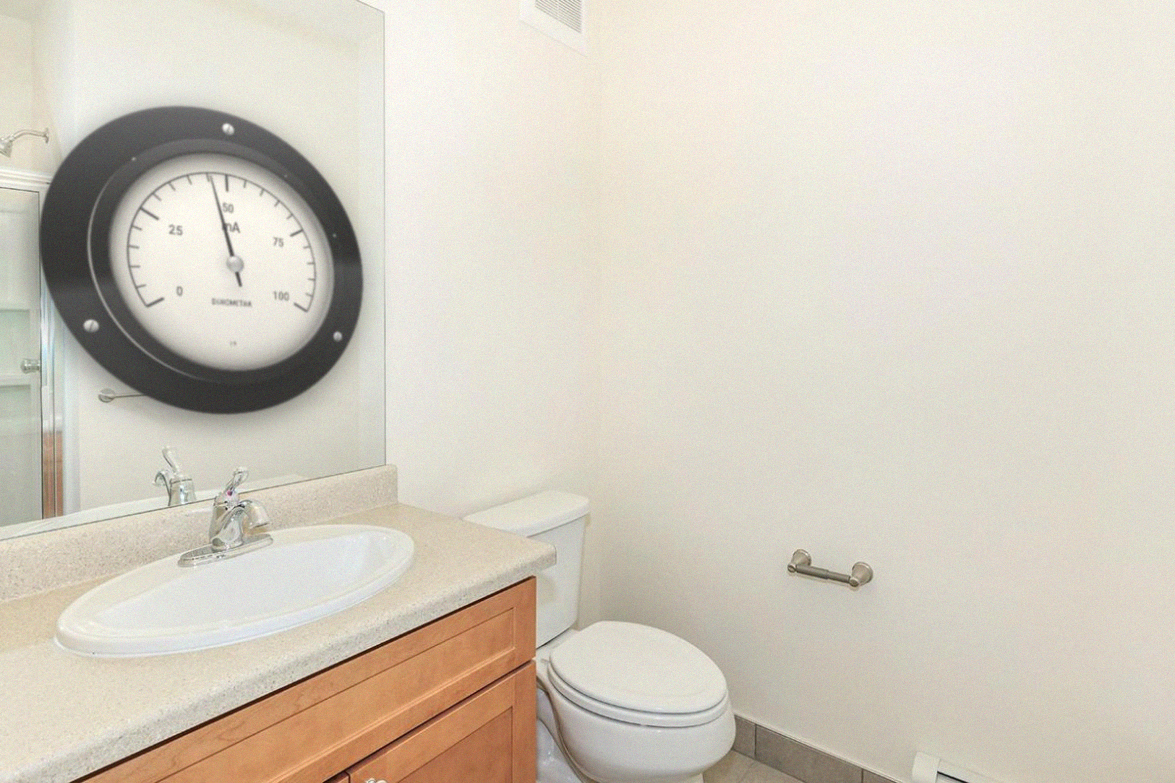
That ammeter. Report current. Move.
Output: 45 mA
